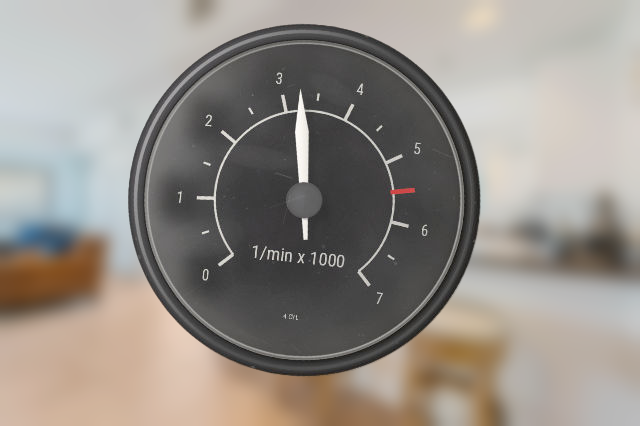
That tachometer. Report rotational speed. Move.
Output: 3250 rpm
